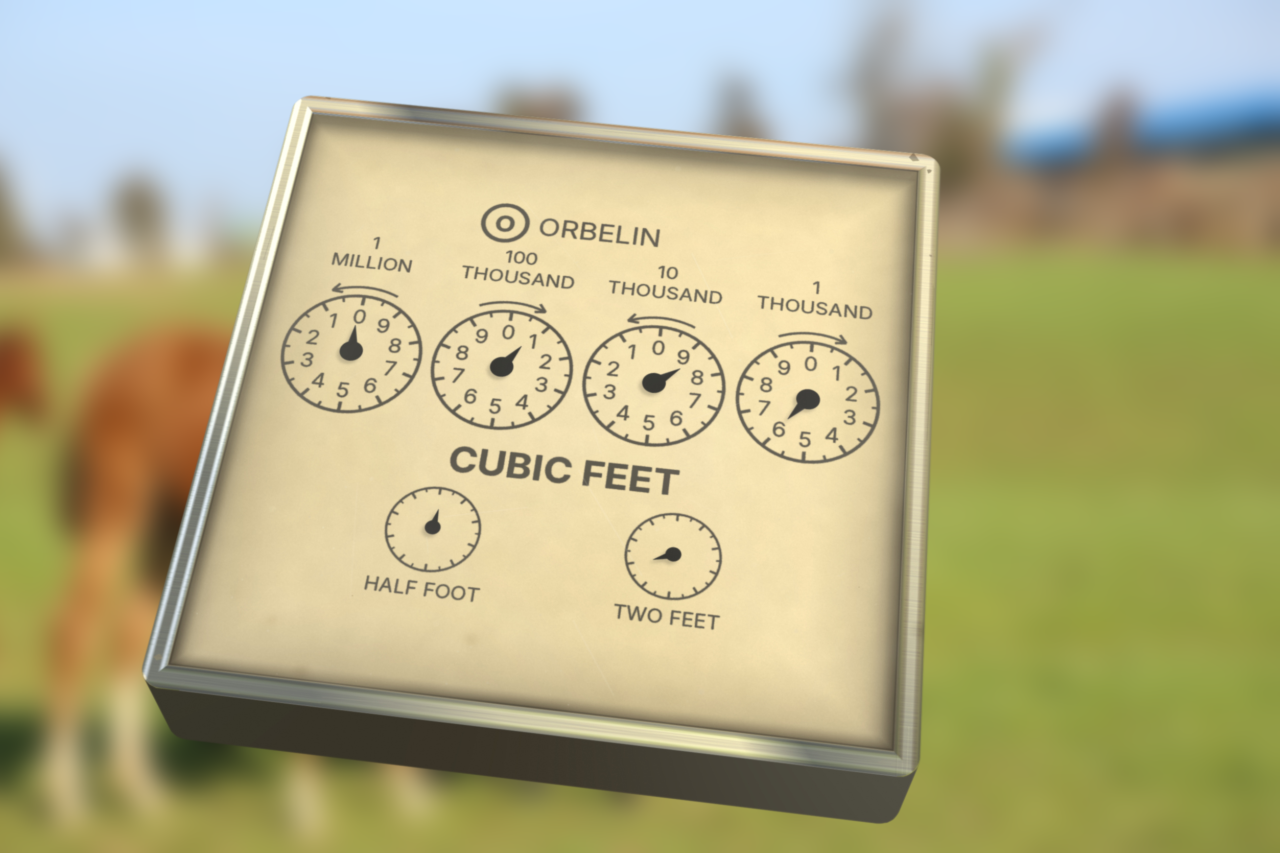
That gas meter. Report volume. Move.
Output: 8600 ft³
